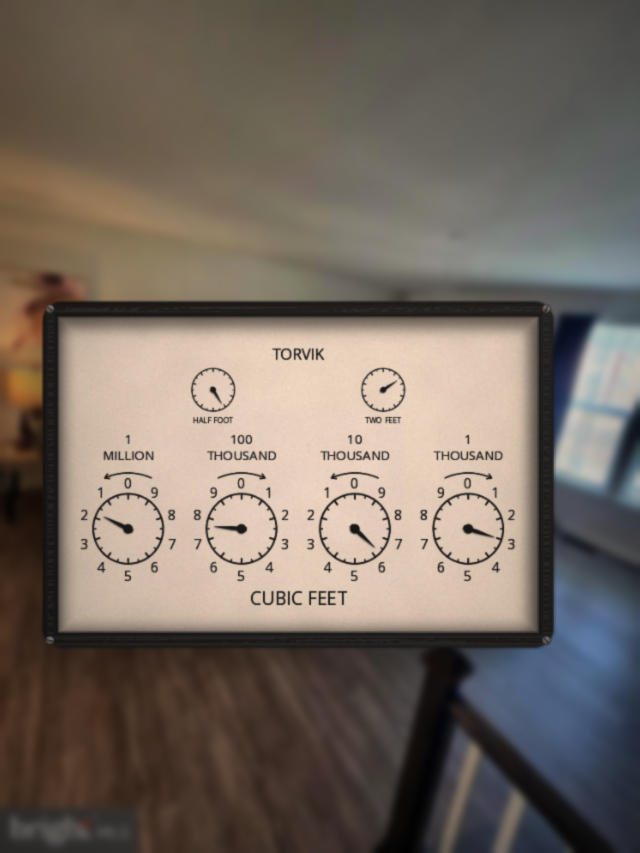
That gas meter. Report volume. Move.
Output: 176300 ft³
